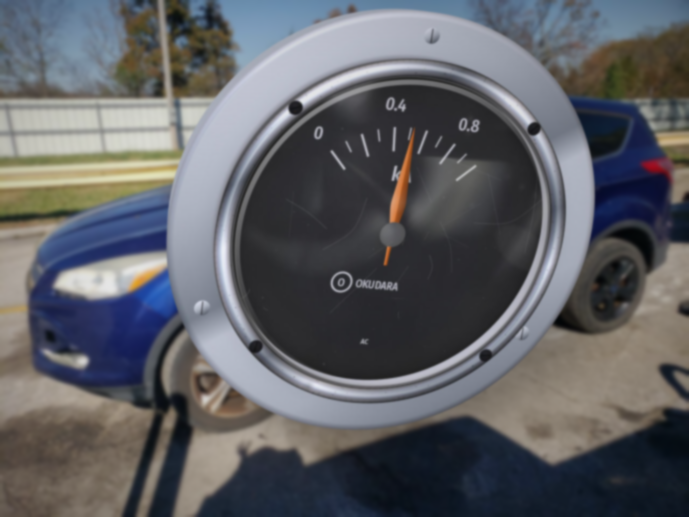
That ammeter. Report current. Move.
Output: 0.5 kA
